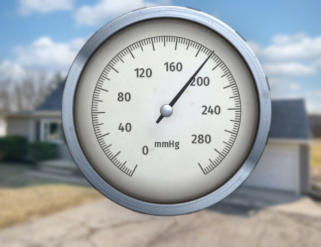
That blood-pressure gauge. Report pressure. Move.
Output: 190 mmHg
